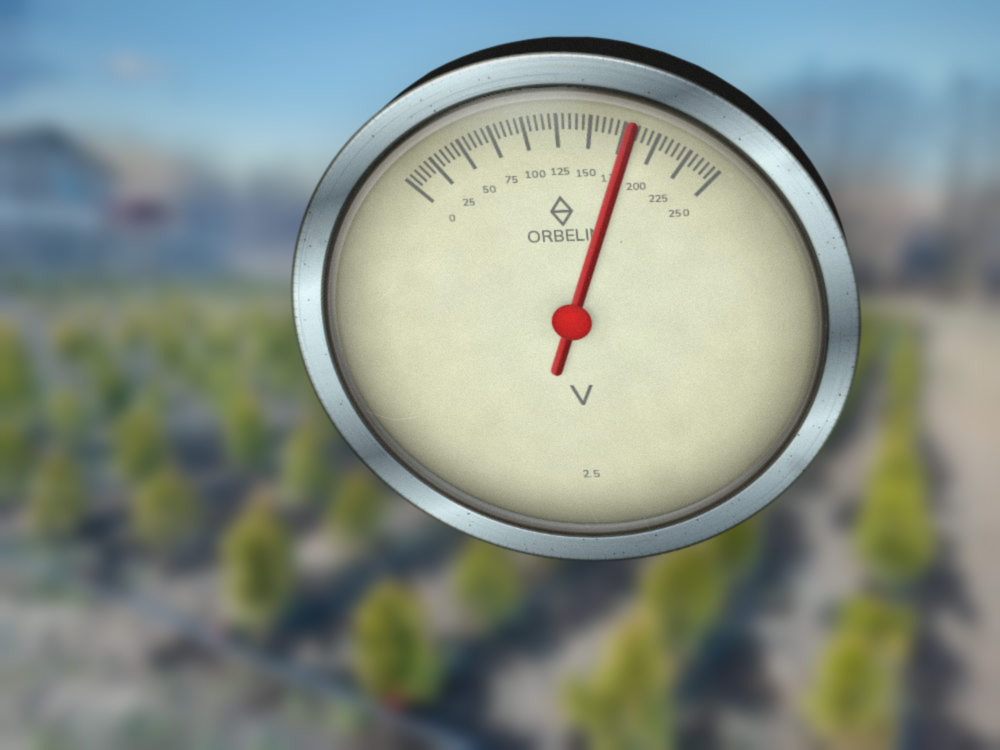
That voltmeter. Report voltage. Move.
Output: 180 V
